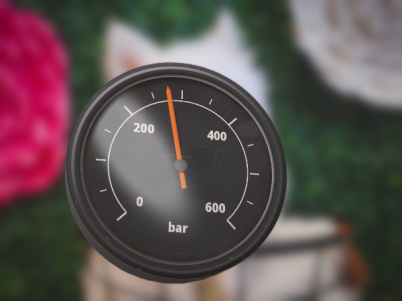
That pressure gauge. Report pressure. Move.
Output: 275 bar
